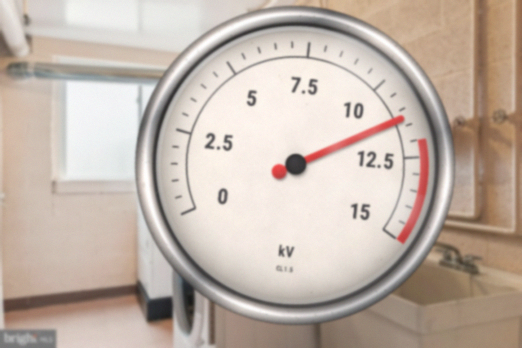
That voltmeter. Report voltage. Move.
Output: 11.25 kV
